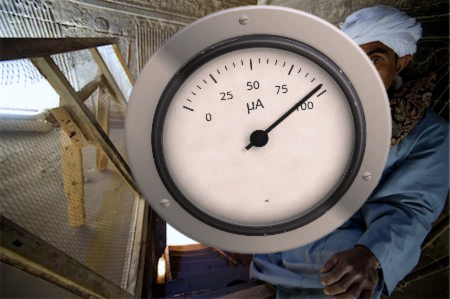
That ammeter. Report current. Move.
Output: 95 µA
